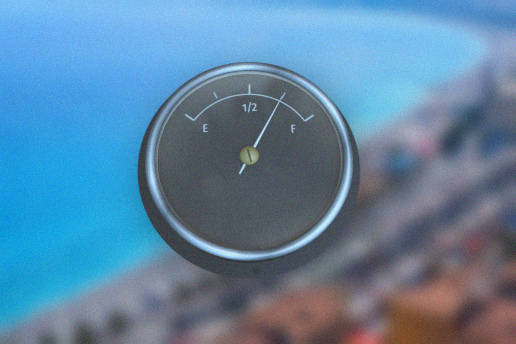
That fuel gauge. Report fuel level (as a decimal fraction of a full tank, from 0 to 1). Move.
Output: 0.75
